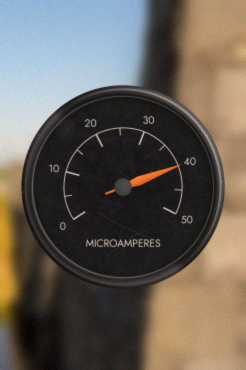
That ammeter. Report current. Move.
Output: 40 µA
